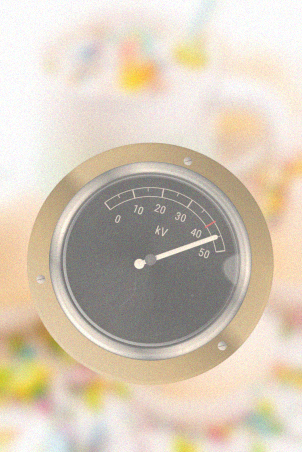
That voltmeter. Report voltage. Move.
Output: 45 kV
